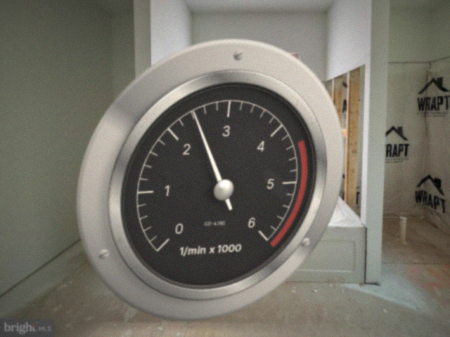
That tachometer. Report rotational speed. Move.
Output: 2400 rpm
